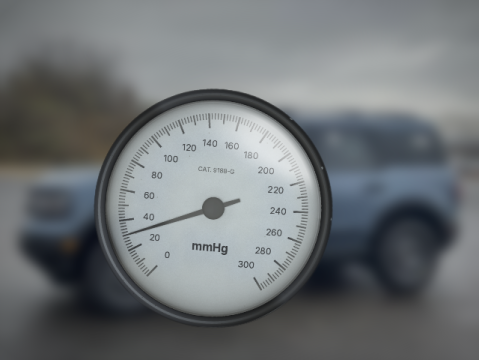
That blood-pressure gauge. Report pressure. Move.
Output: 30 mmHg
